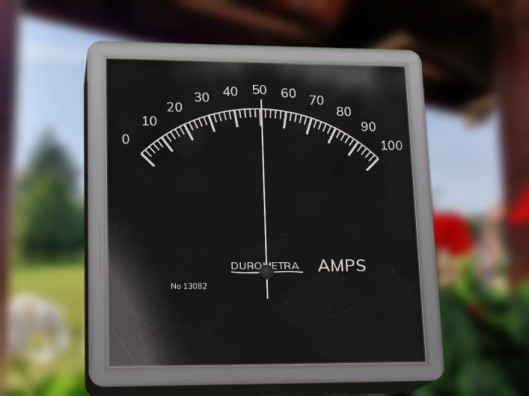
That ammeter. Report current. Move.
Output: 50 A
